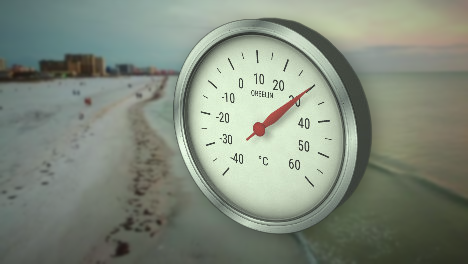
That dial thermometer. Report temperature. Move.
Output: 30 °C
